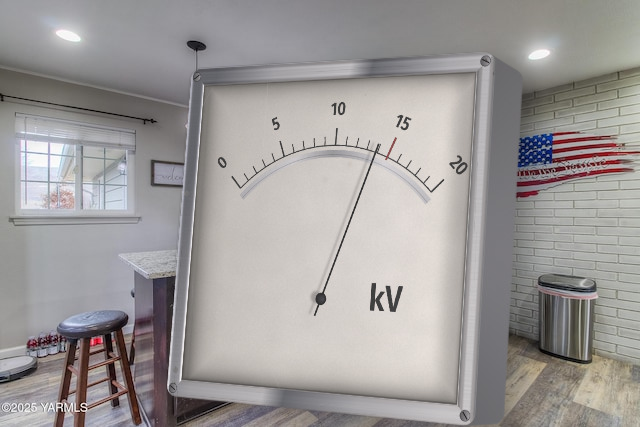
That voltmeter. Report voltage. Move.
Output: 14 kV
